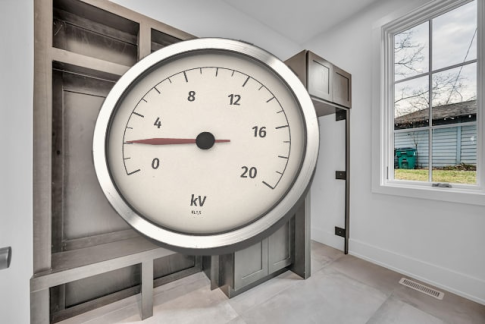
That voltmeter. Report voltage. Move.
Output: 2 kV
